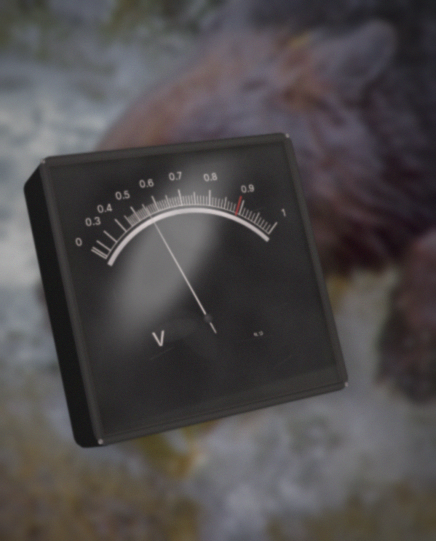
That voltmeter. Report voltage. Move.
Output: 0.55 V
